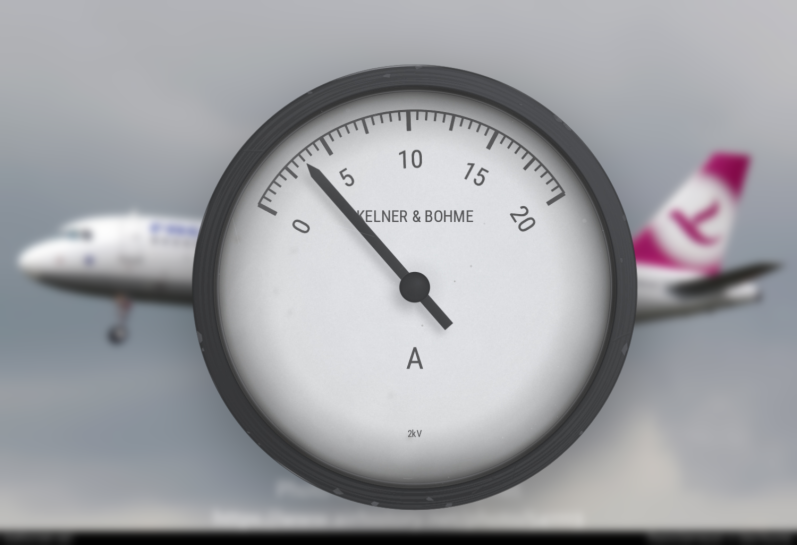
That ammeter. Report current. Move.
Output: 3.5 A
